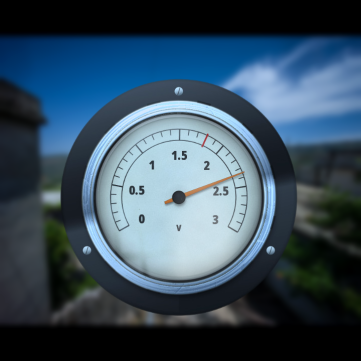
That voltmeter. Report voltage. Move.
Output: 2.35 V
